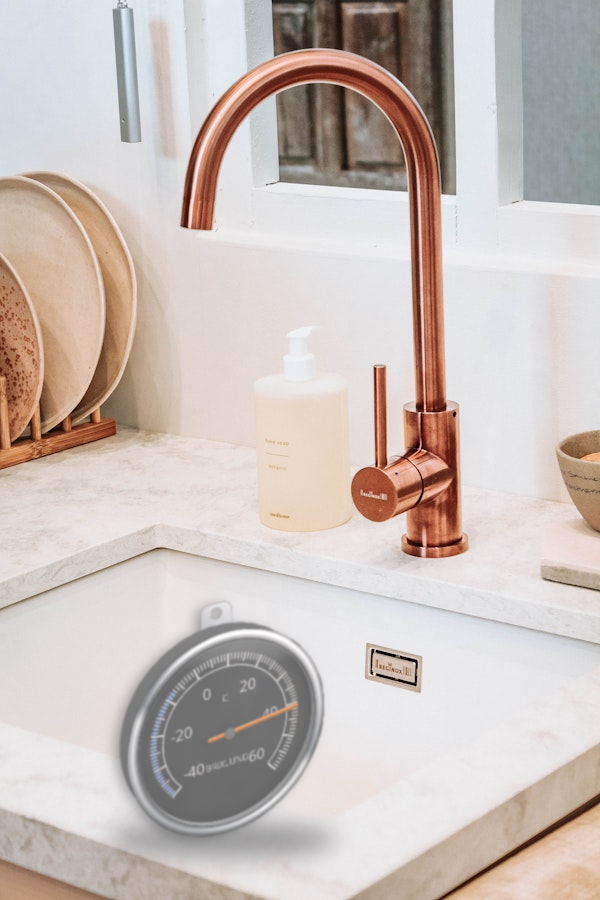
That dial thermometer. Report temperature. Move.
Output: 40 °C
